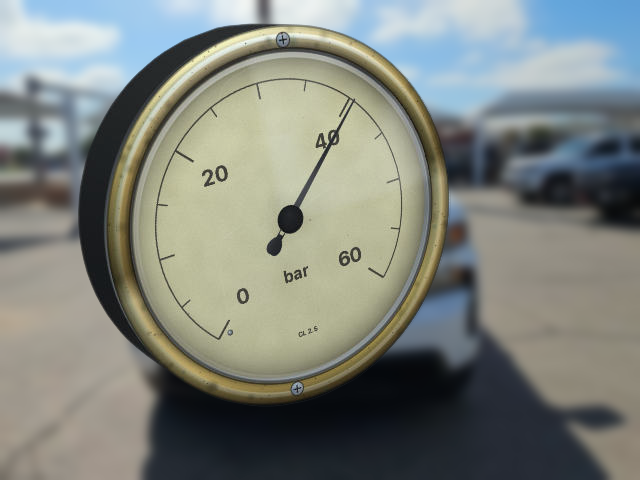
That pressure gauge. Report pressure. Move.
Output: 40 bar
